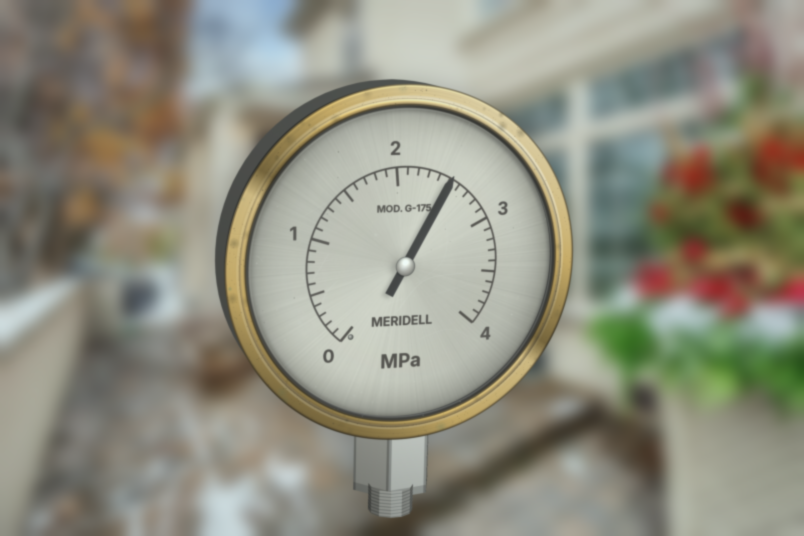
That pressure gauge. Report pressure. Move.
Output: 2.5 MPa
